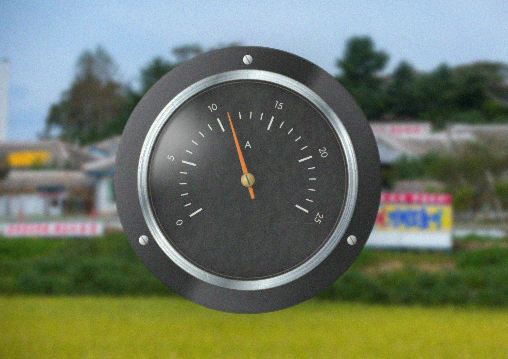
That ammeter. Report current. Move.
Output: 11 A
